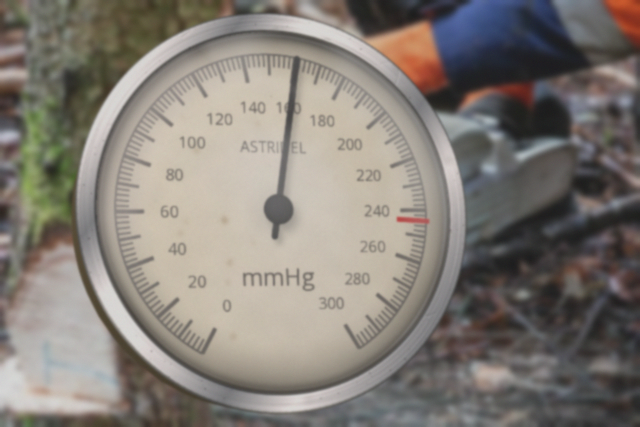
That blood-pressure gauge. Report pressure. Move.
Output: 160 mmHg
